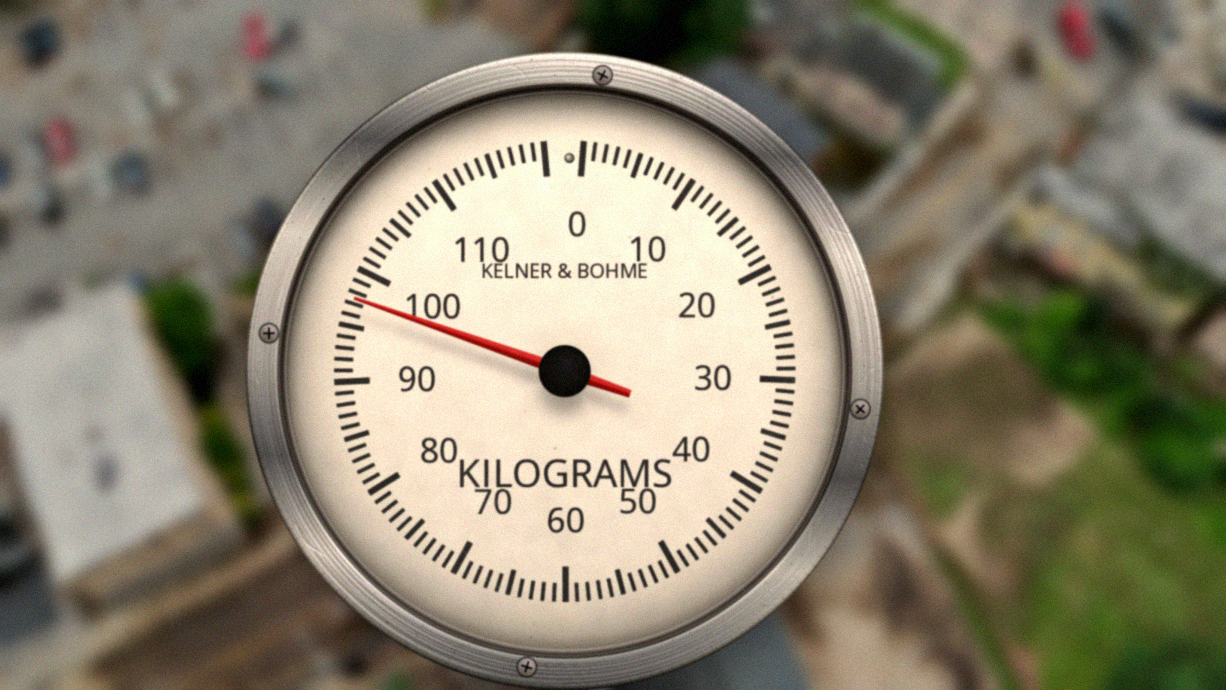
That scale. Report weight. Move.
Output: 97.5 kg
